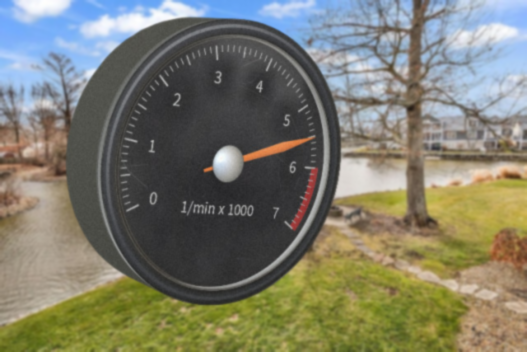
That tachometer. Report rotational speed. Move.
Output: 5500 rpm
